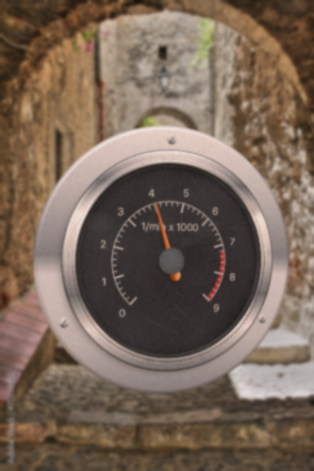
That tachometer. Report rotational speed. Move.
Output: 4000 rpm
